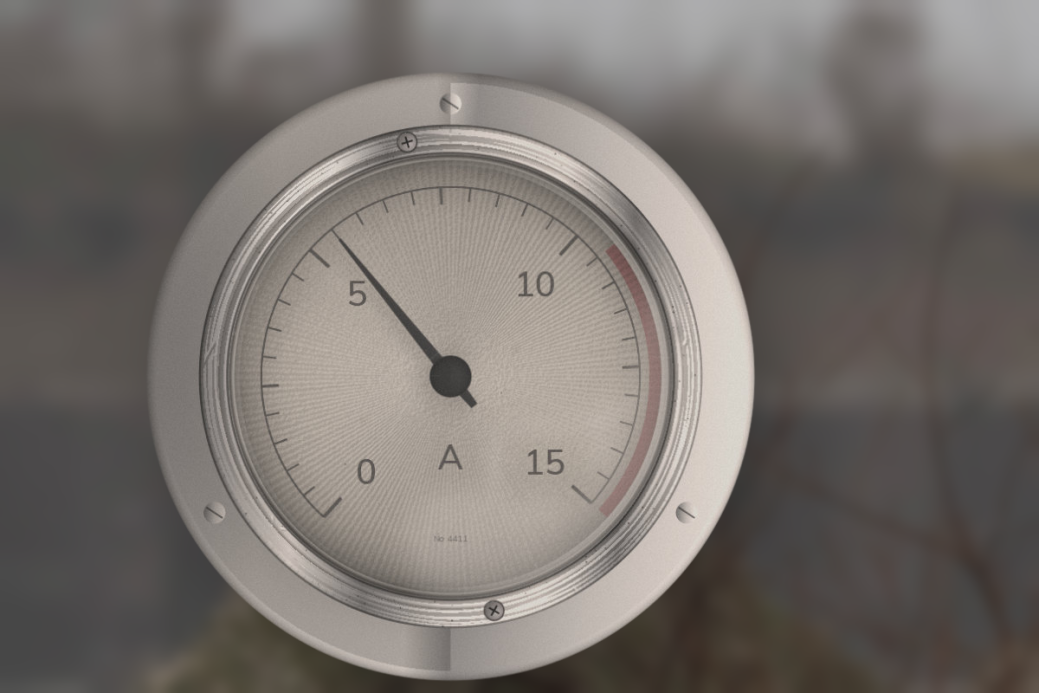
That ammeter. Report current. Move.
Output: 5.5 A
